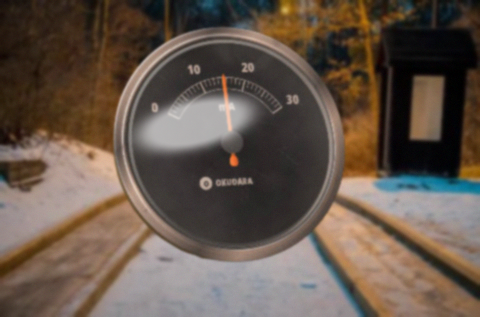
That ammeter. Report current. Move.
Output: 15 mA
